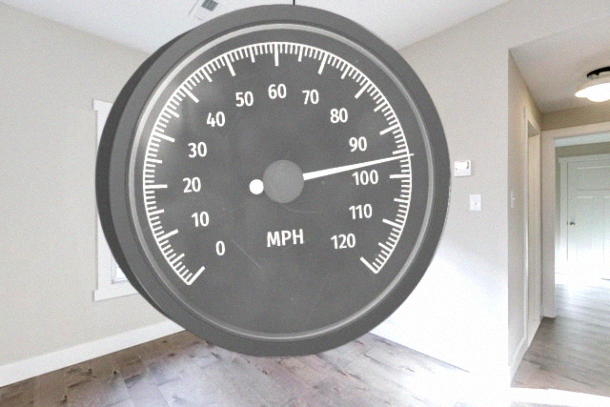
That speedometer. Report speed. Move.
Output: 96 mph
